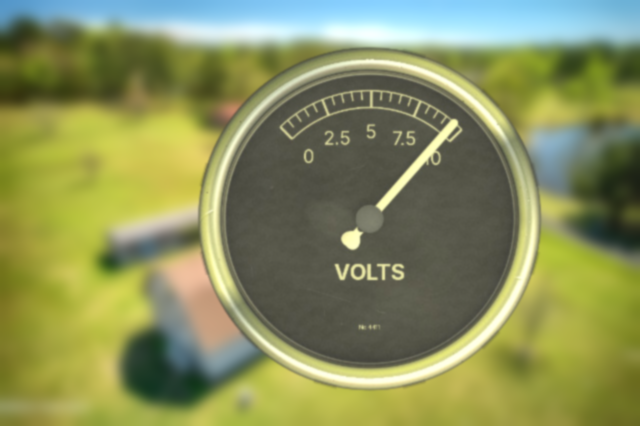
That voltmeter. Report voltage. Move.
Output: 9.5 V
